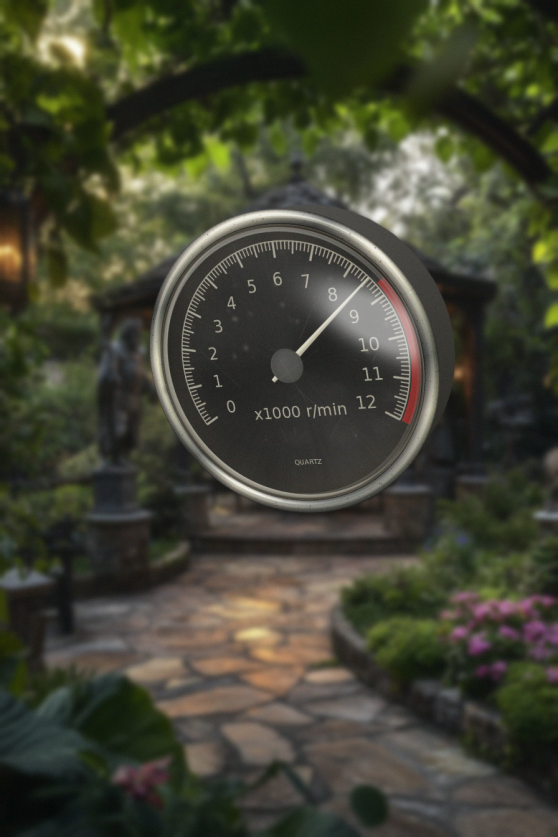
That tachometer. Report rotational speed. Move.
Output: 8500 rpm
